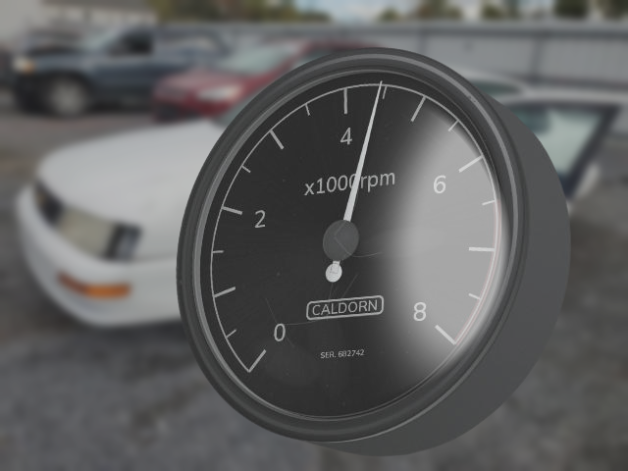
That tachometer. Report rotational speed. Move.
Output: 4500 rpm
